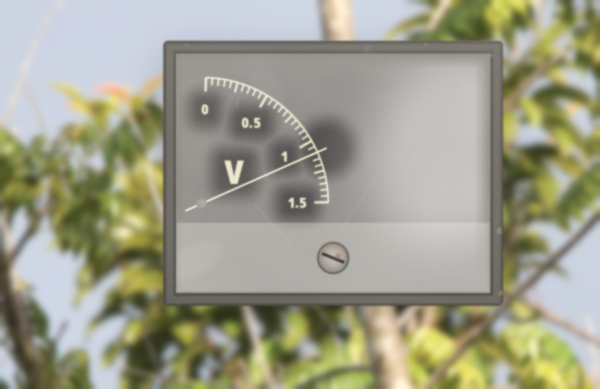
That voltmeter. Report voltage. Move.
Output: 1.1 V
